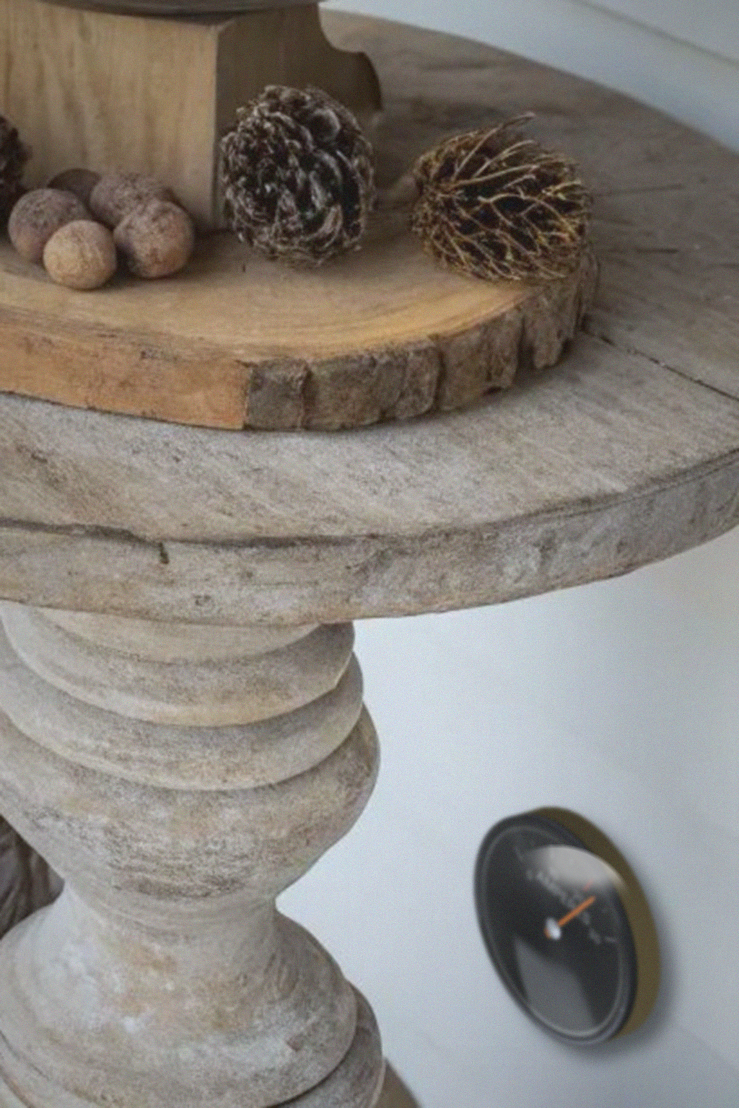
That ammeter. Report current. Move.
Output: 22.5 A
